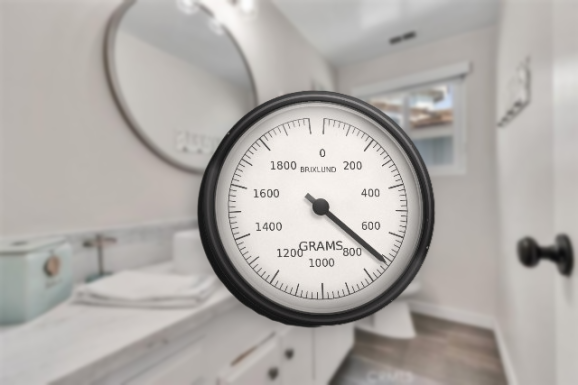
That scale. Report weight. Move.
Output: 720 g
